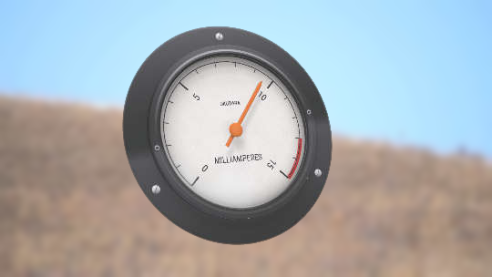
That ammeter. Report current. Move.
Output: 9.5 mA
